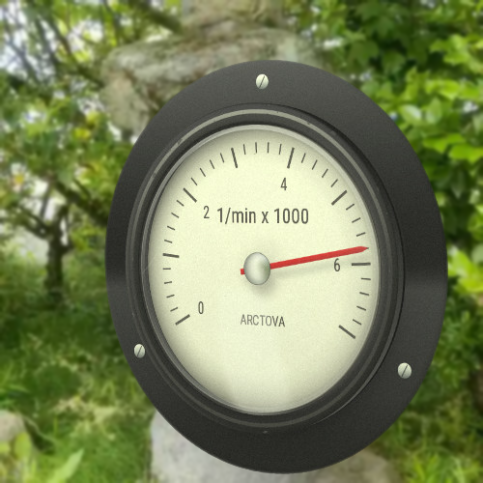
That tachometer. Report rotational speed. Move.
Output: 5800 rpm
